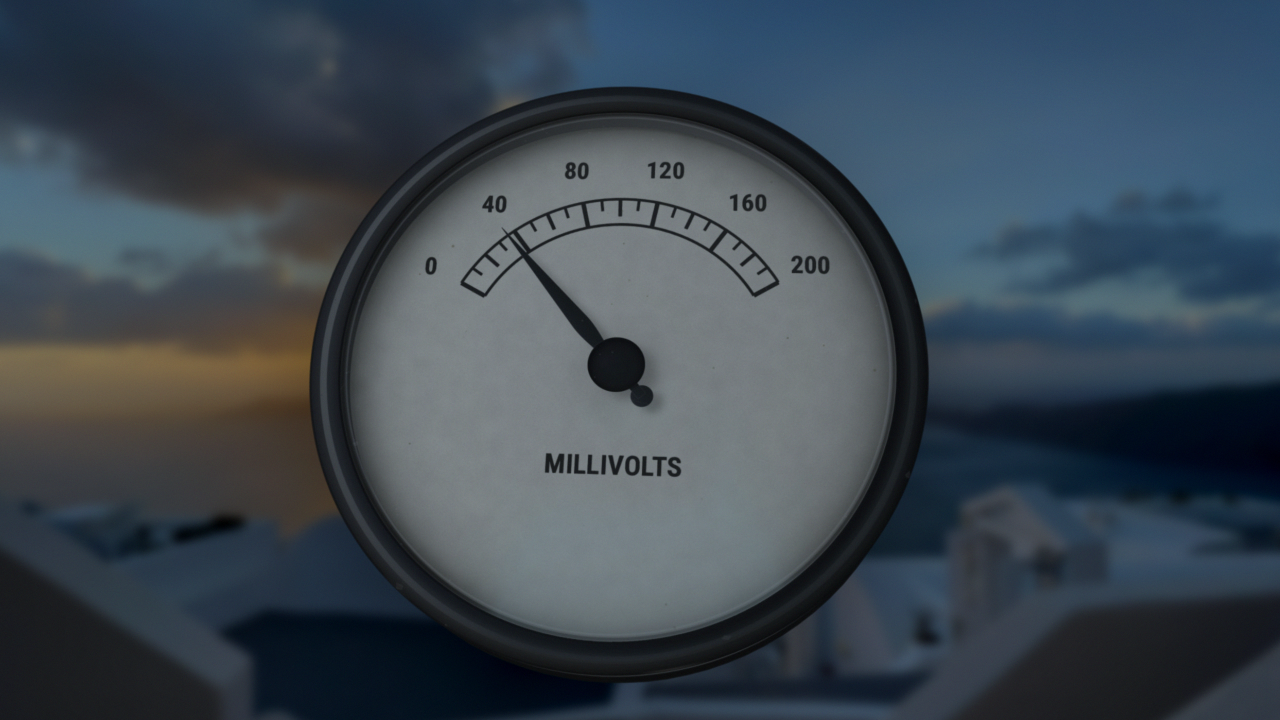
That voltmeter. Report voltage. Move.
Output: 35 mV
